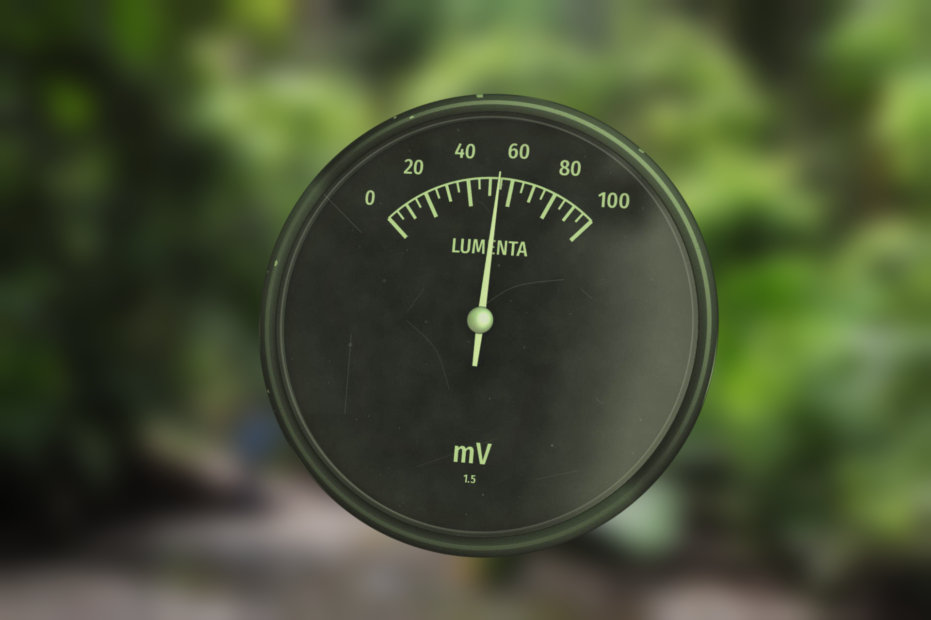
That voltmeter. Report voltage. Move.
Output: 55 mV
